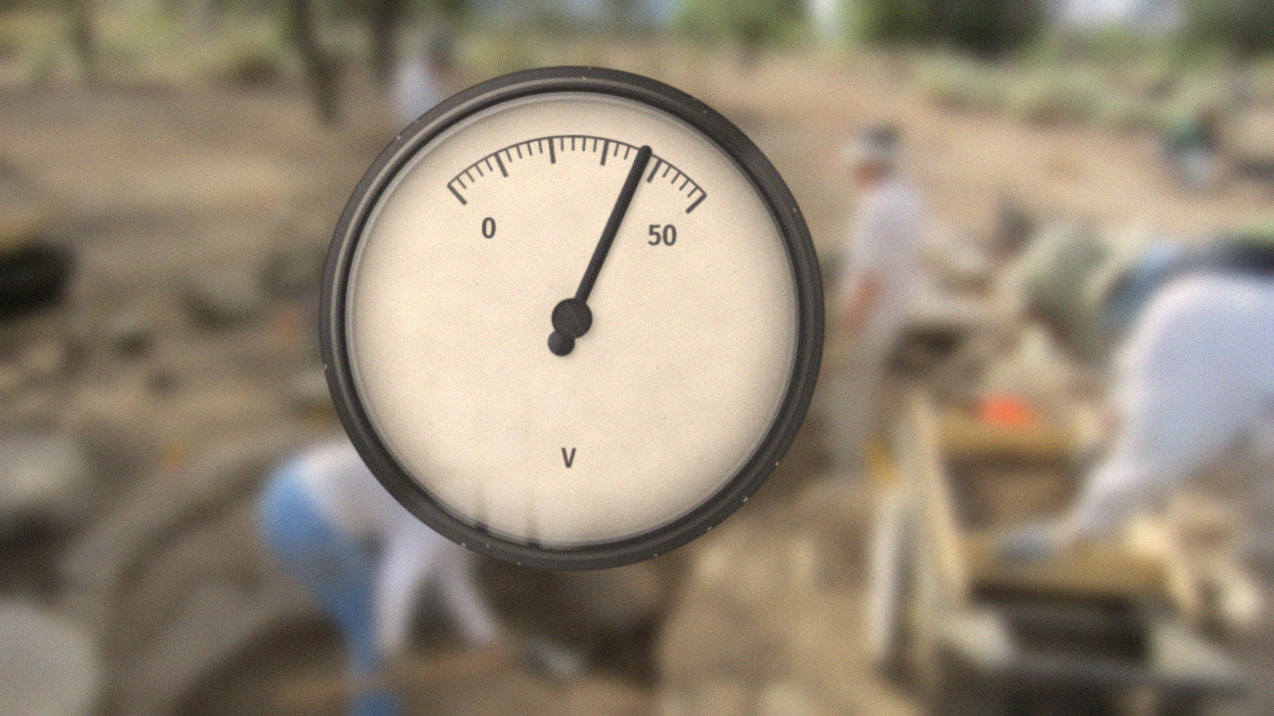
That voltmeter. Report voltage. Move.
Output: 37 V
